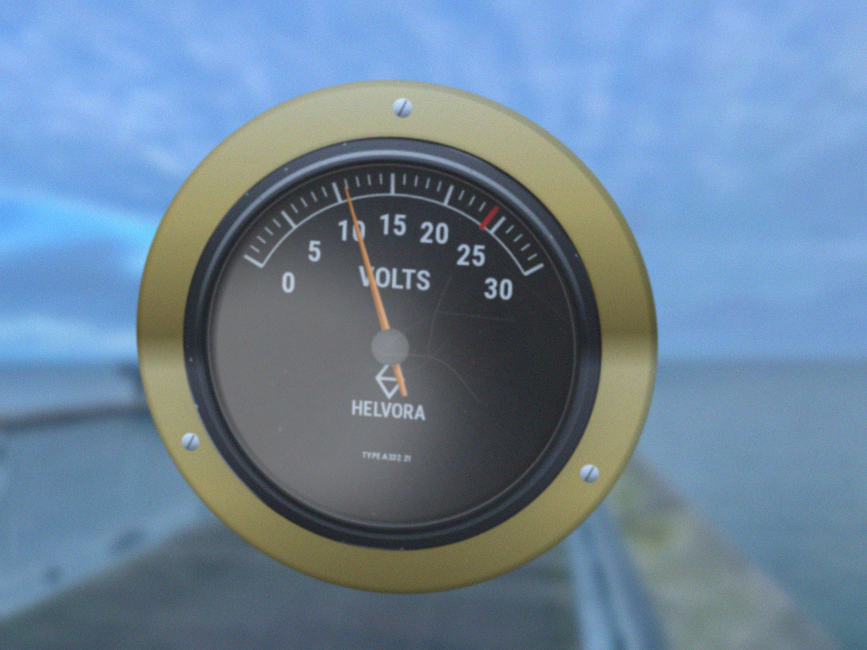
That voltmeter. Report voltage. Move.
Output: 11 V
